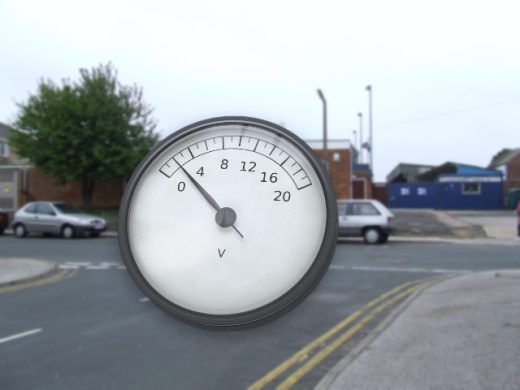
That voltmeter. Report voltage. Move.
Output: 2 V
